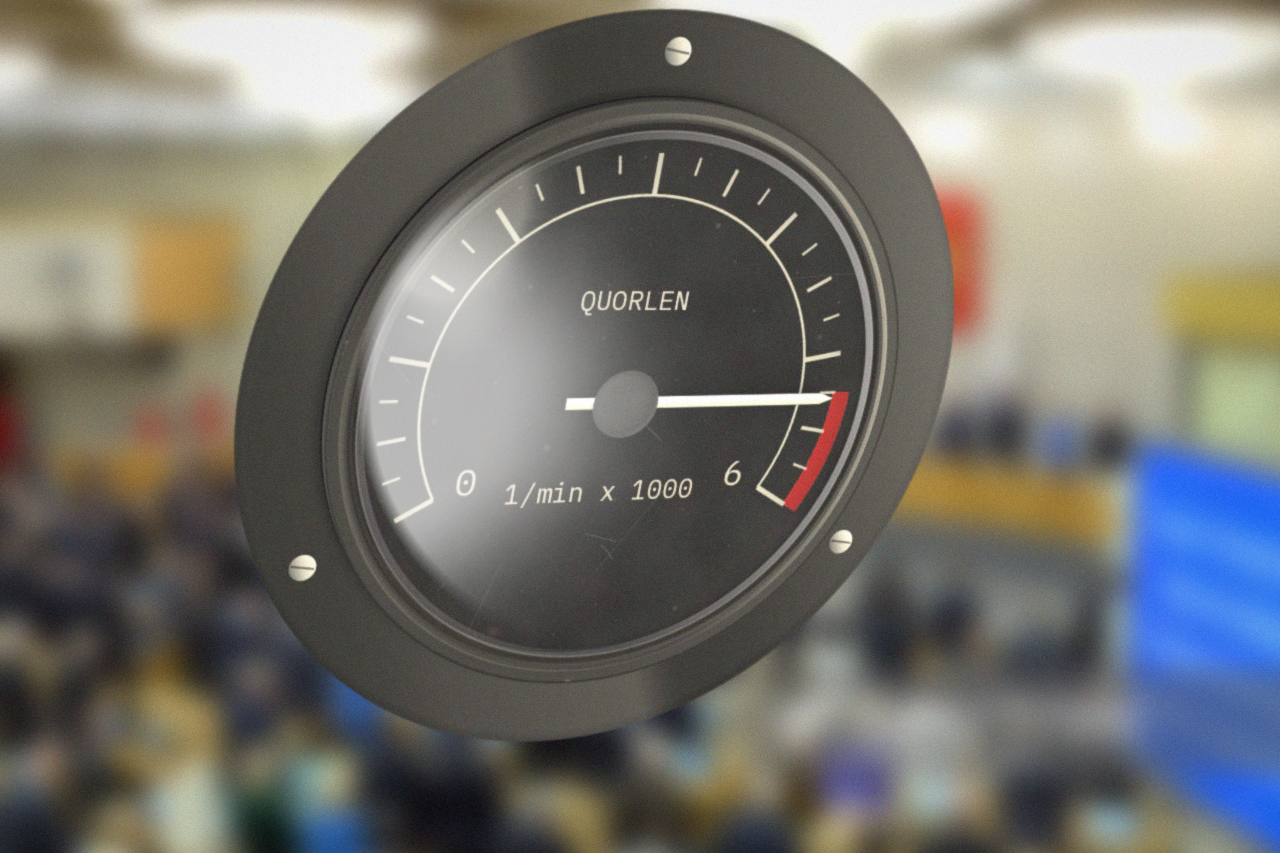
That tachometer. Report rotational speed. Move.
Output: 5250 rpm
